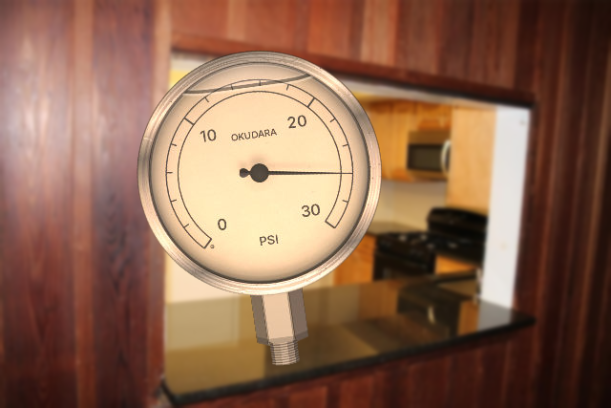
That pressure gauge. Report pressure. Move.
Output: 26 psi
